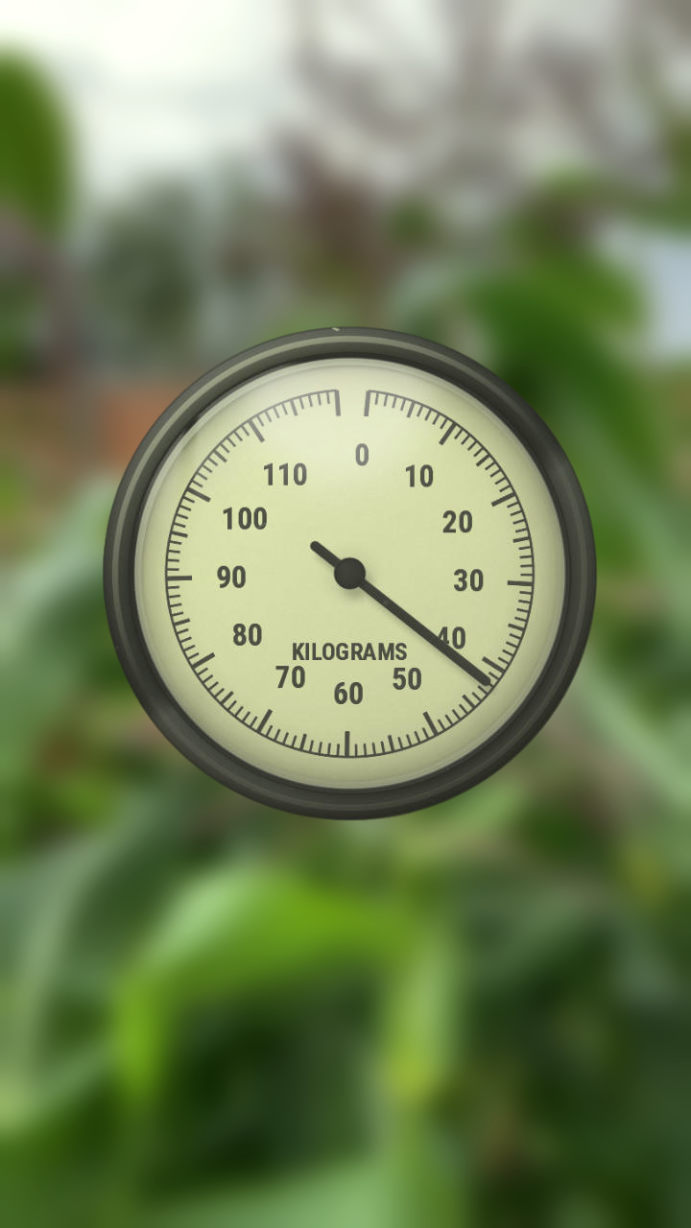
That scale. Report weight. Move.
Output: 42 kg
